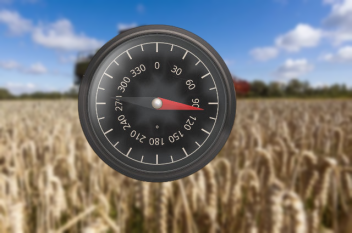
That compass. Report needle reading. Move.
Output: 97.5 °
